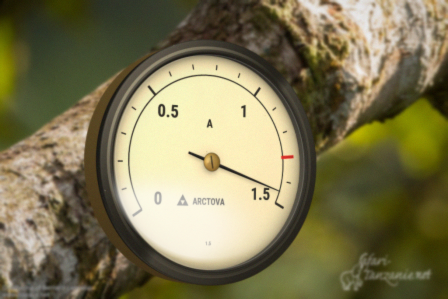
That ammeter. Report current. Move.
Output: 1.45 A
